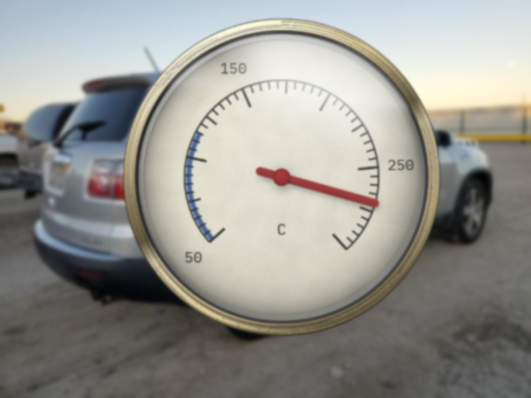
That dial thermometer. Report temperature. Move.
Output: 270 °C
